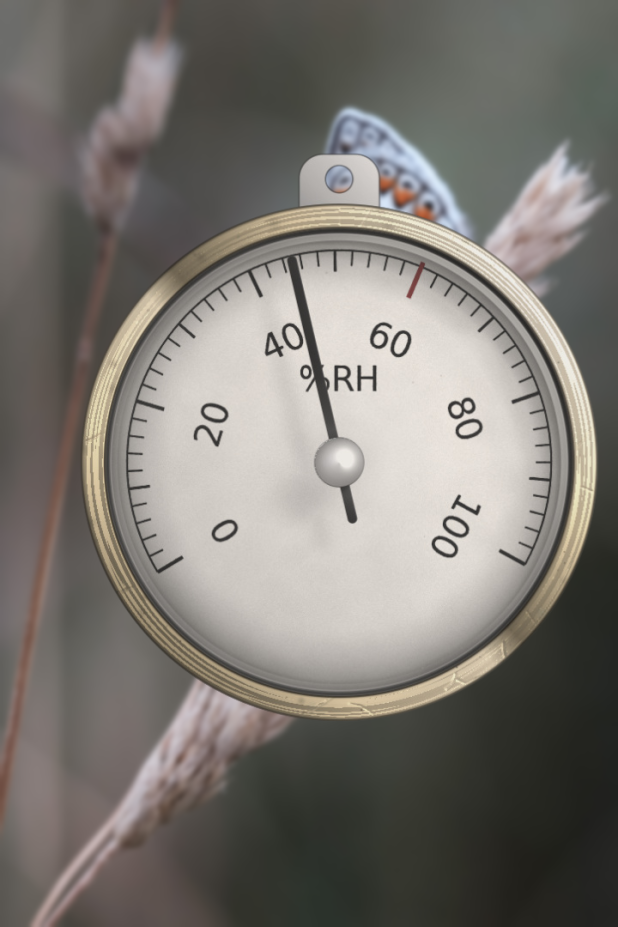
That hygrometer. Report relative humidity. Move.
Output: 45 %
